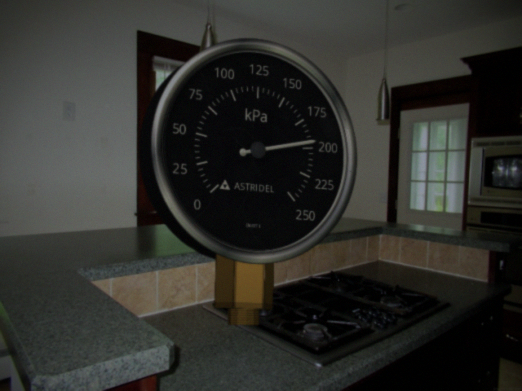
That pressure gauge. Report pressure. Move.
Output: 195 kPa
